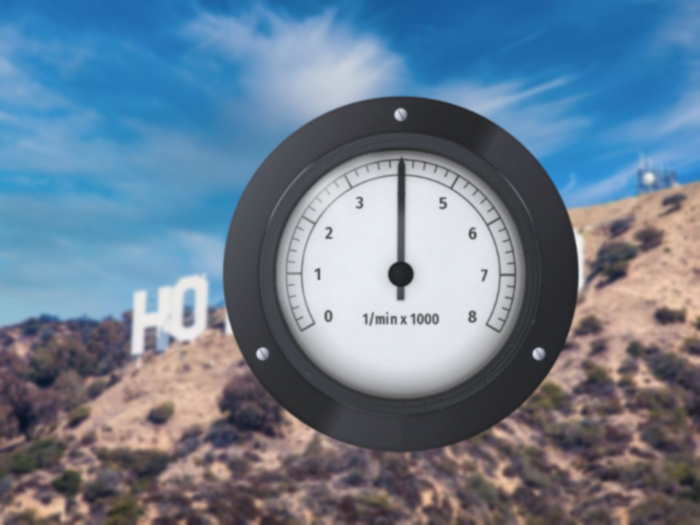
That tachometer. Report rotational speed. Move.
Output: 4000 rpm
